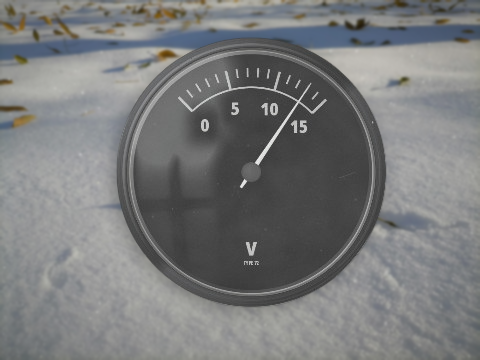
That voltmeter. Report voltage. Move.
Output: 13 V
